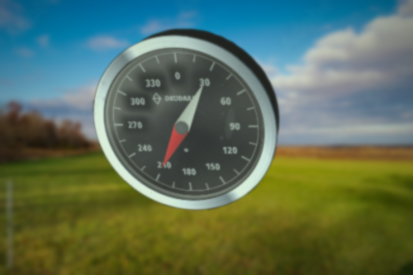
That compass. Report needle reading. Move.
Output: 210 °
